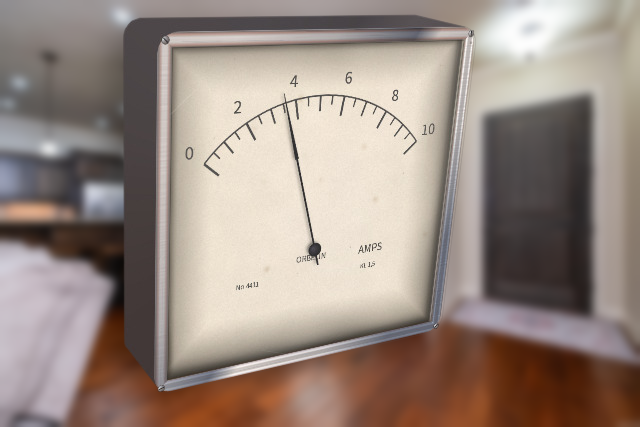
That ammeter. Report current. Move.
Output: 3.5 A
